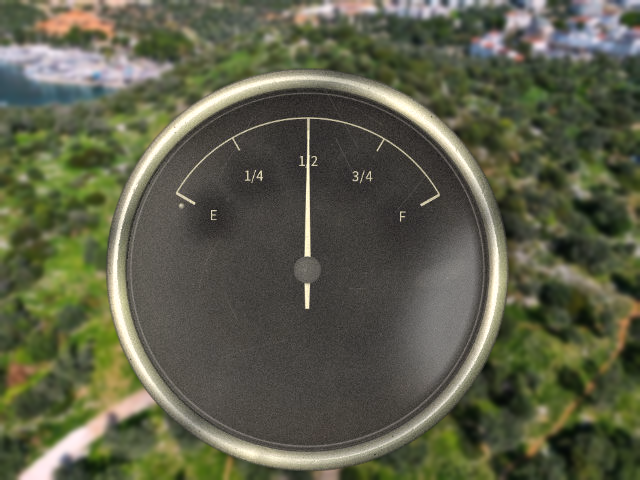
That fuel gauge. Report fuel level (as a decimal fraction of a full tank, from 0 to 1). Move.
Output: 0.5
